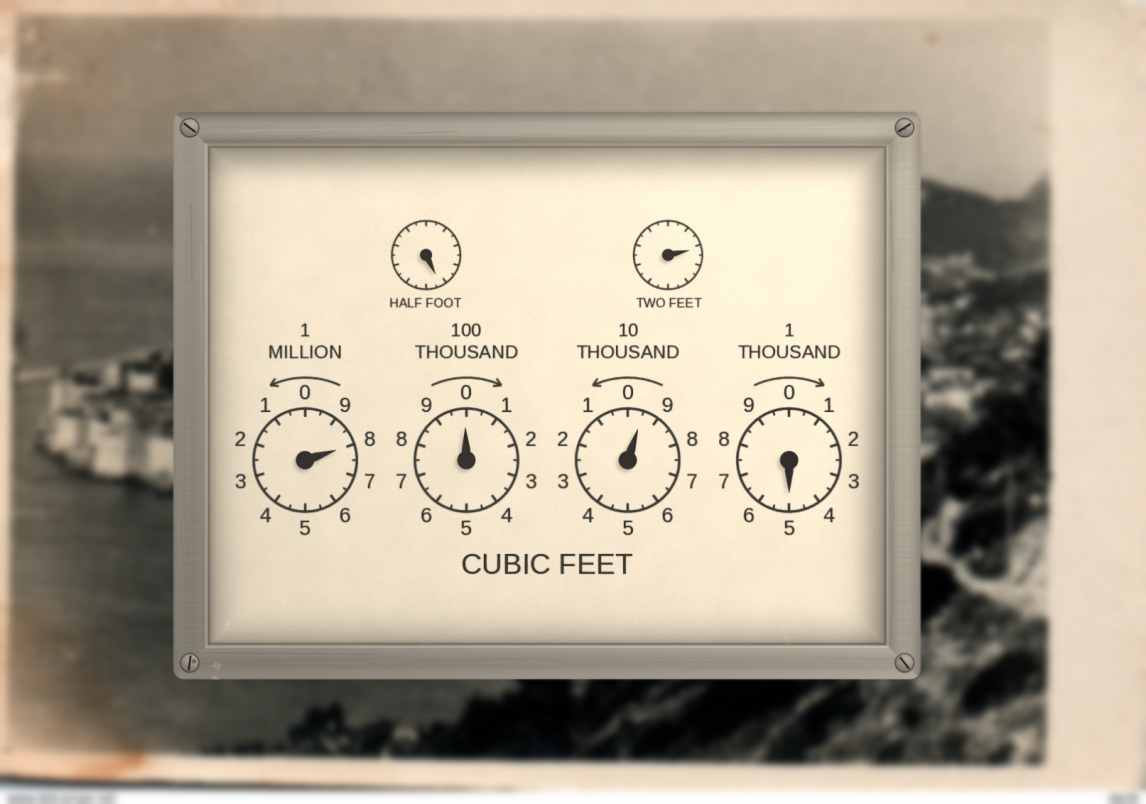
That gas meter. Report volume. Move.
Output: 799500 ft³
